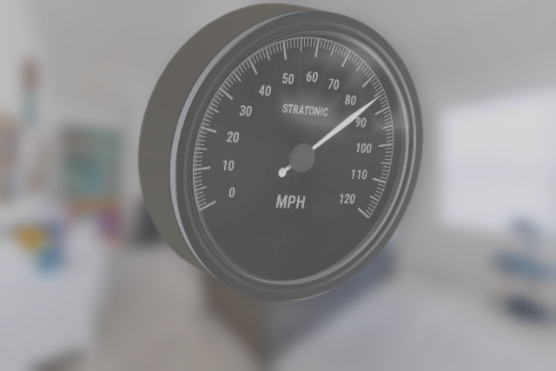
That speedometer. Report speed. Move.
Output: 85 mph
